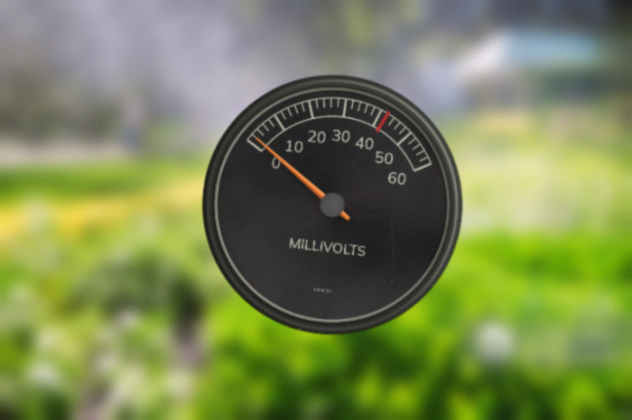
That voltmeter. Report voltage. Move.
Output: 2 mV
